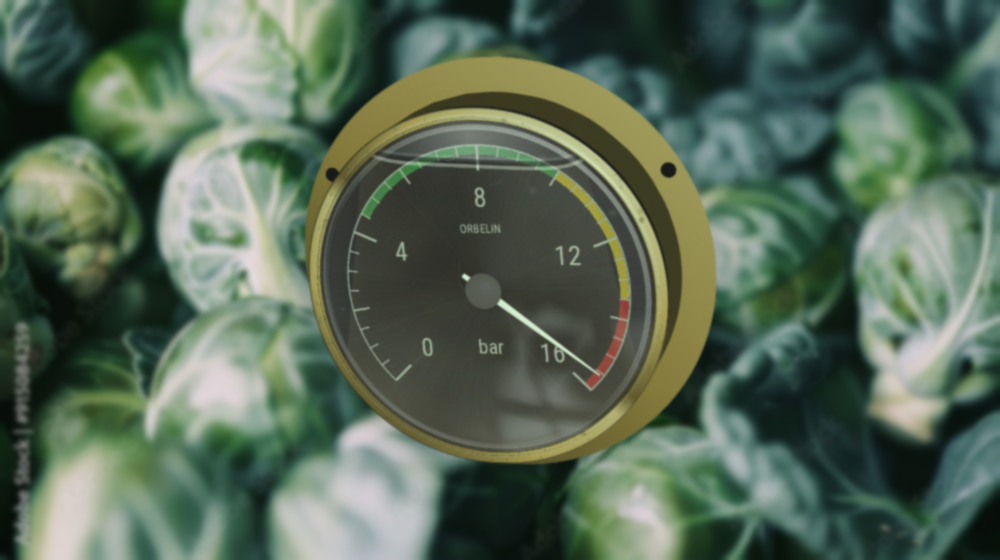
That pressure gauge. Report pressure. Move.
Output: 15.5 bar
